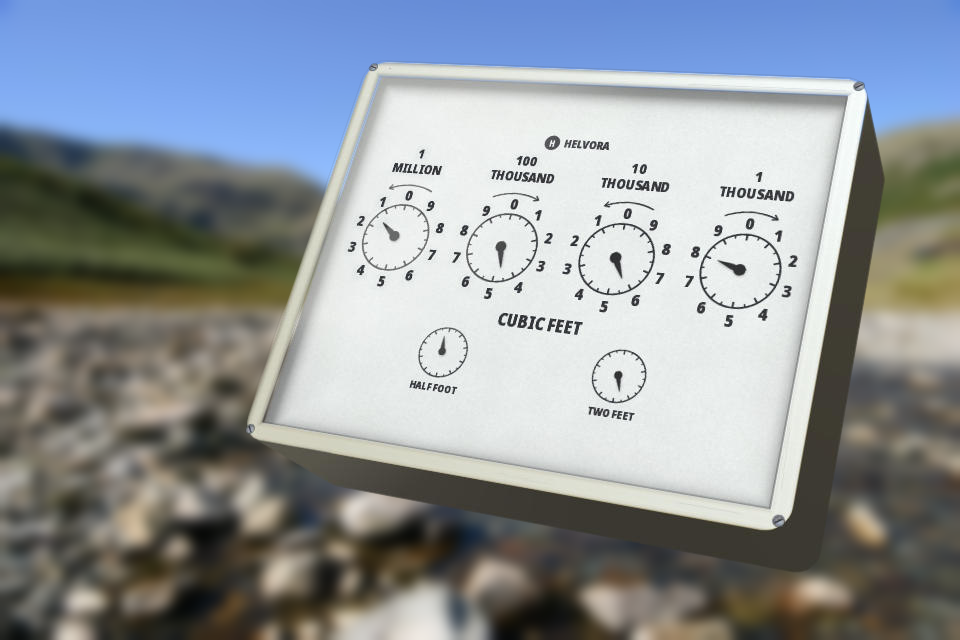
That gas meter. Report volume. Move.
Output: 145800 ft³
